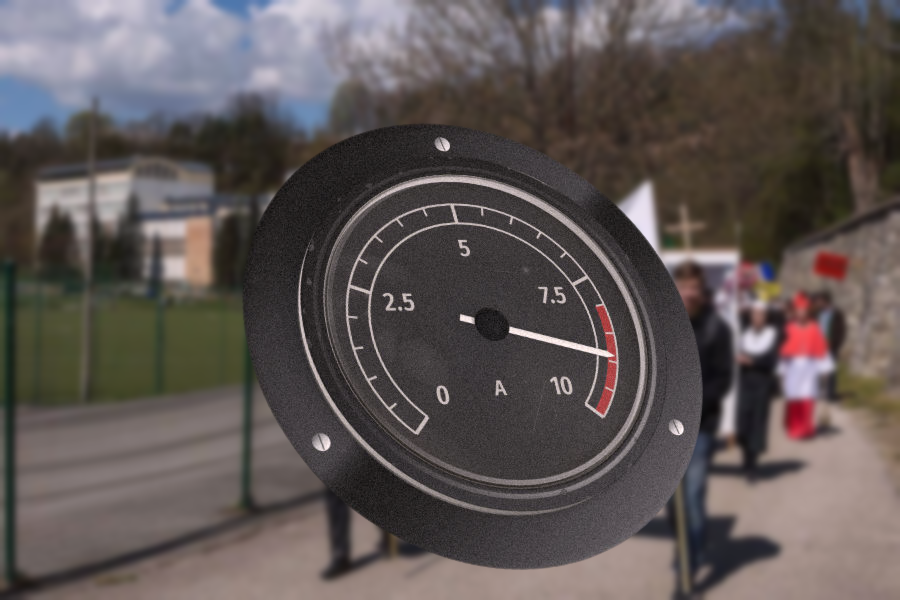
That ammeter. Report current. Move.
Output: 9 A
